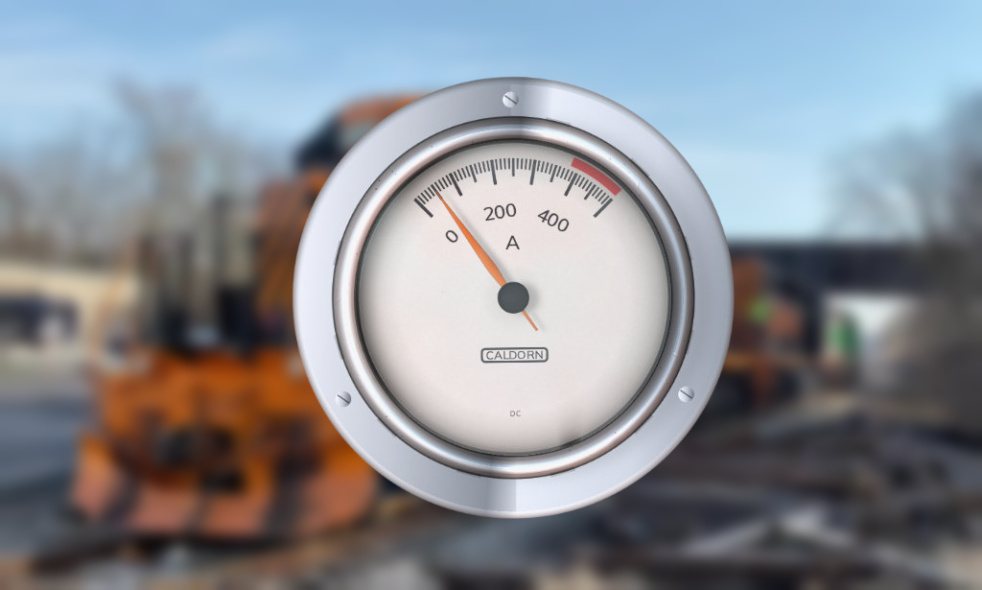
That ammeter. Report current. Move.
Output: 50 A
